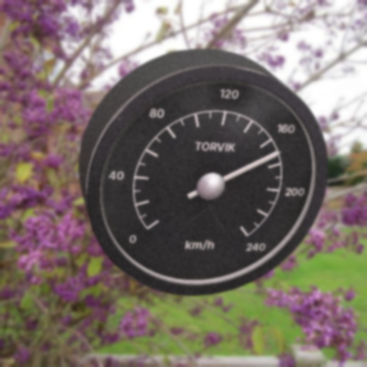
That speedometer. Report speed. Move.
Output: 170 km/h
